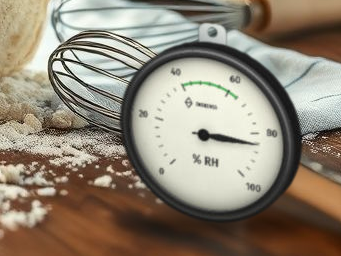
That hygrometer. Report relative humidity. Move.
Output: 84 %
